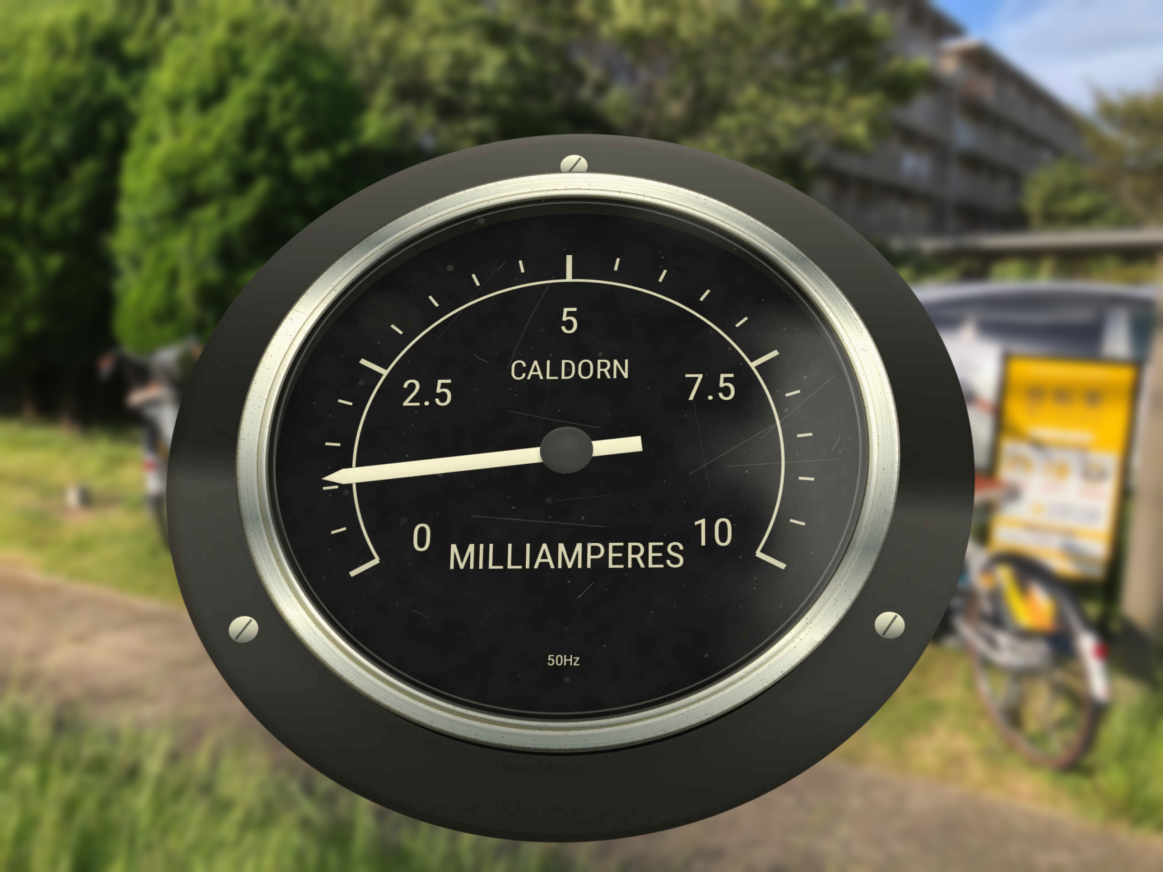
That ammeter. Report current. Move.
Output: 1 mA
